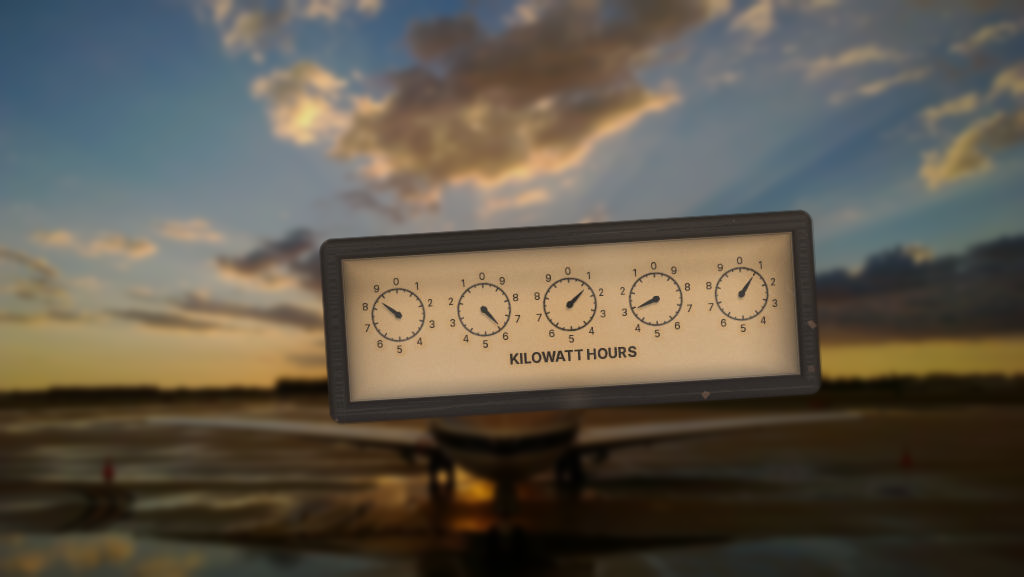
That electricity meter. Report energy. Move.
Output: 86131 kWh
